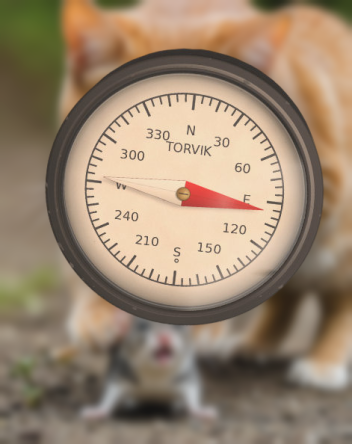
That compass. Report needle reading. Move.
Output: 95 °
